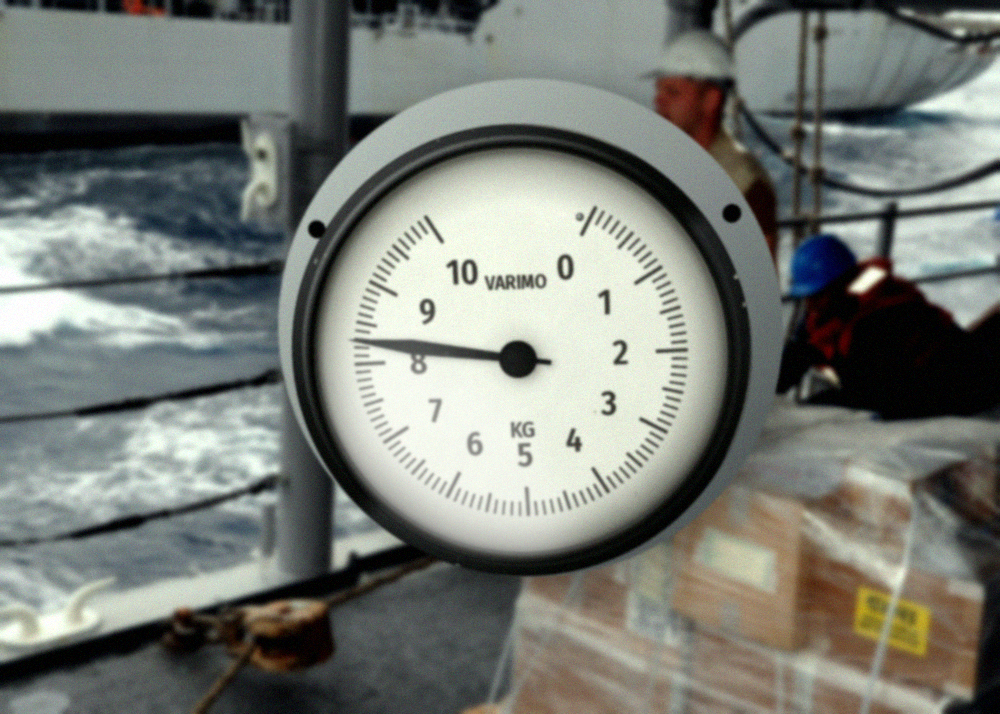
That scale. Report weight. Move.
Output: 8.3 kg
